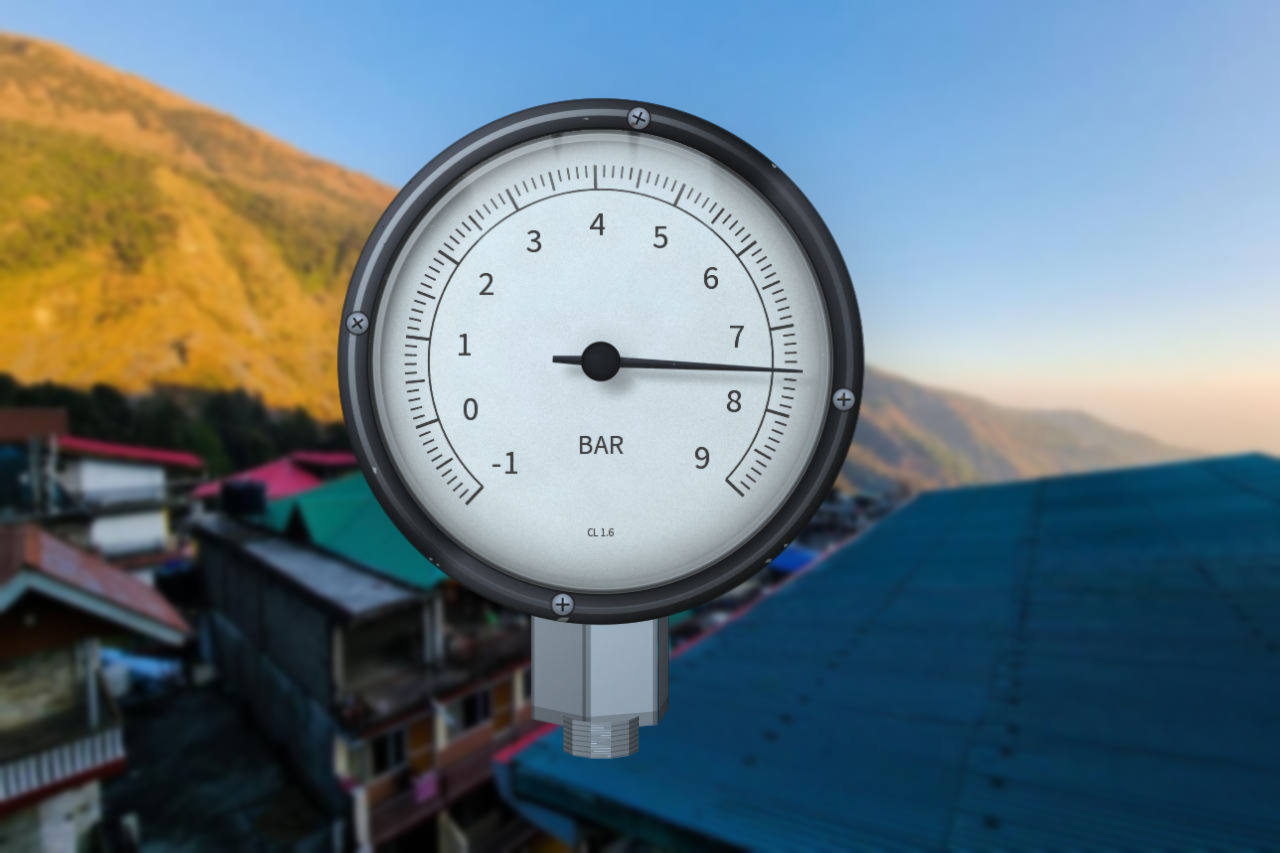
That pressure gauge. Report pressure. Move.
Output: 7.5 bar
